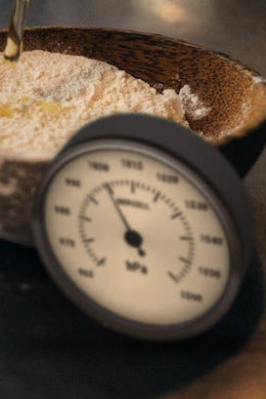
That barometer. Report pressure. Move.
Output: 1000 hPa
